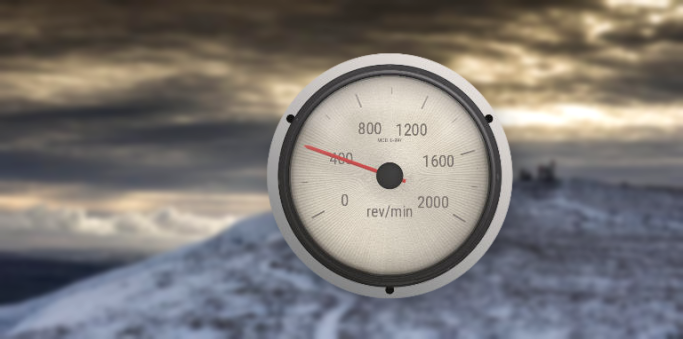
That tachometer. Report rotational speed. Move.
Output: 400 rpm
